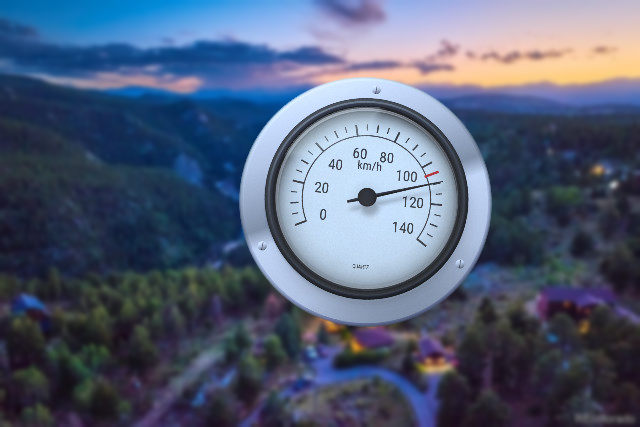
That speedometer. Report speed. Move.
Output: 110 km/h
